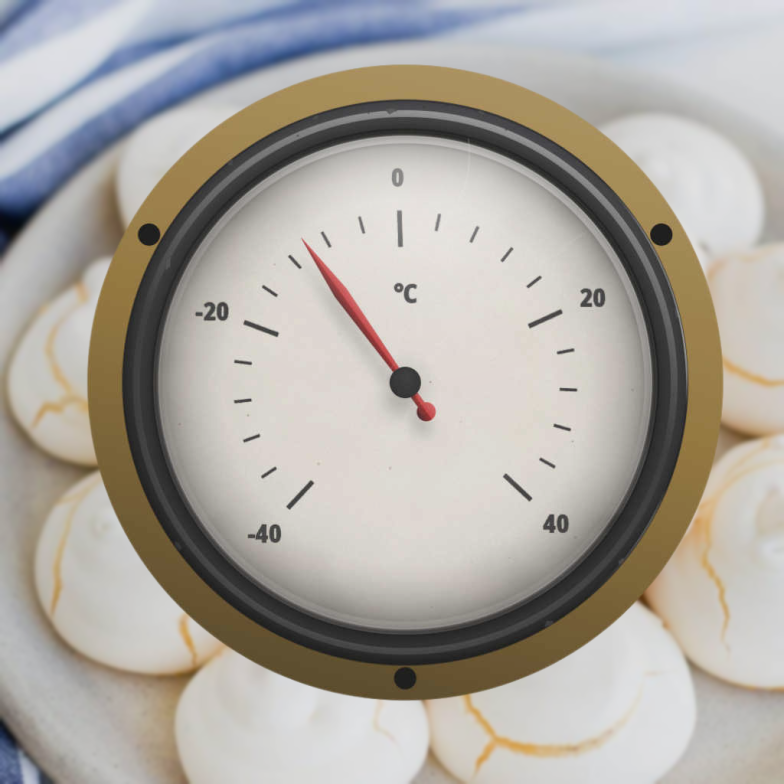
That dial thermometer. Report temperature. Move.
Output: -10 °C
